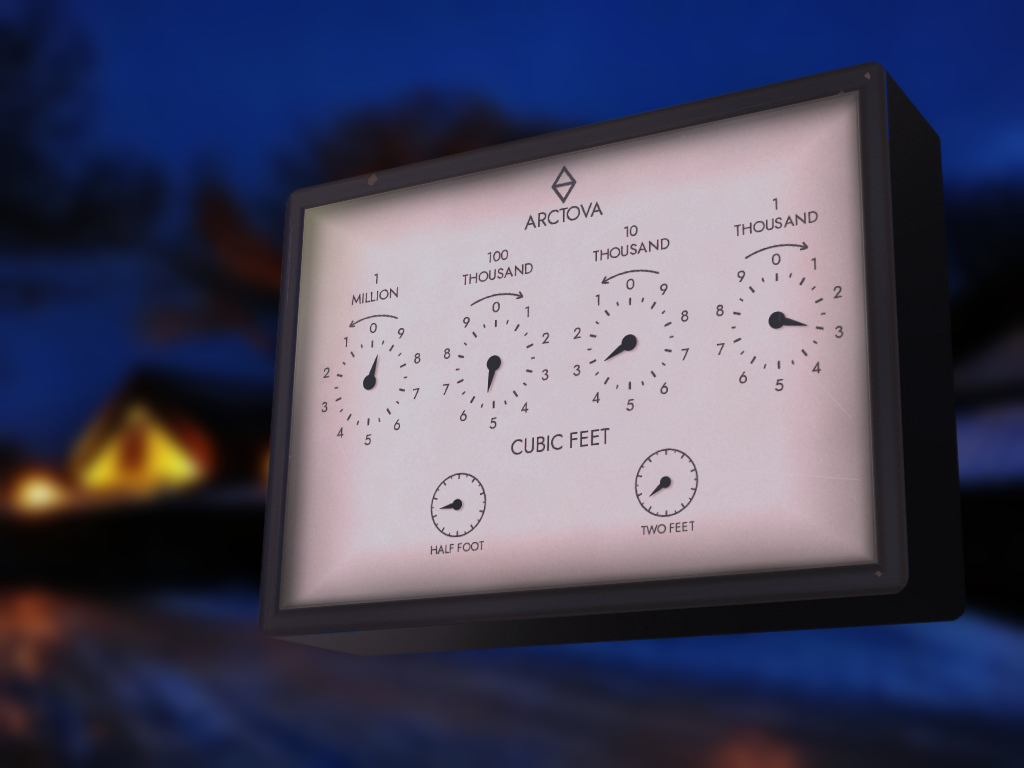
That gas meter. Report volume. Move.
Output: 953300 ft³
